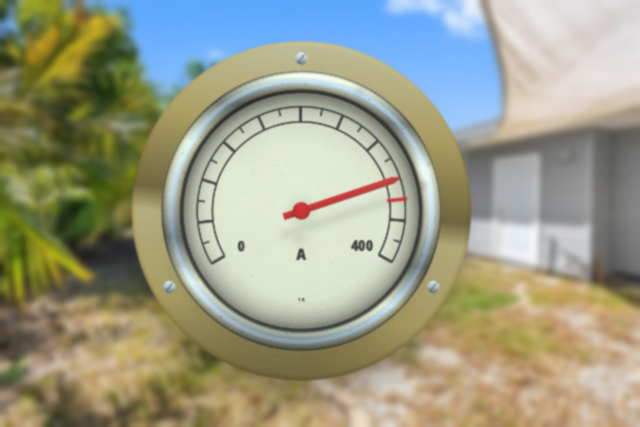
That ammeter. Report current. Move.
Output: 320 A
